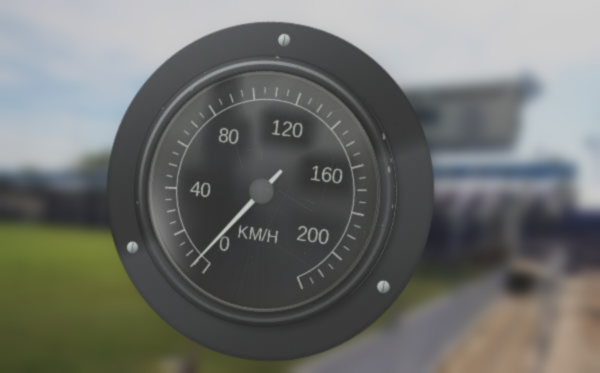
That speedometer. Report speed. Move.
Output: 5 km/h
